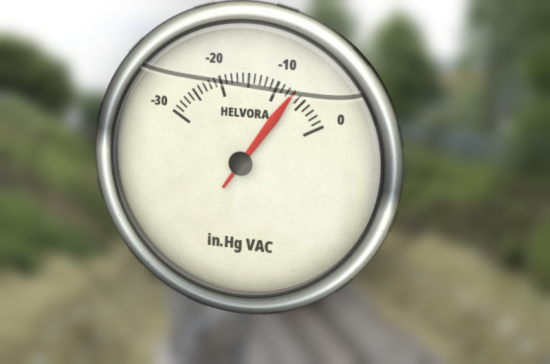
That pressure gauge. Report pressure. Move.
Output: -7 inHg
